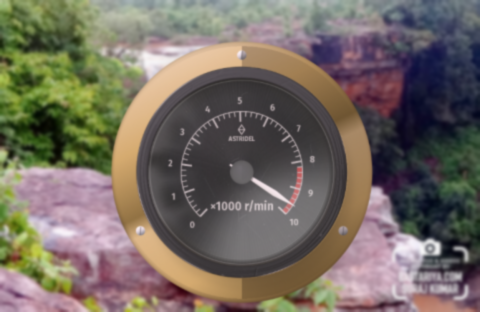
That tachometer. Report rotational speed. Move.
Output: 9600 rpm
